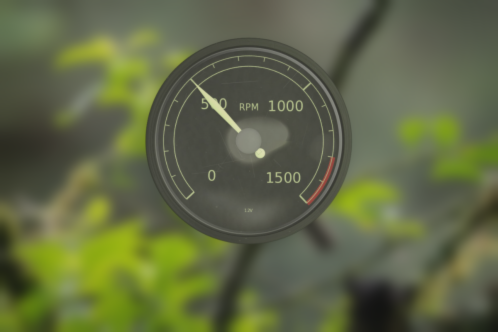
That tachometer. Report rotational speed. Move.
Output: 500 rpm
